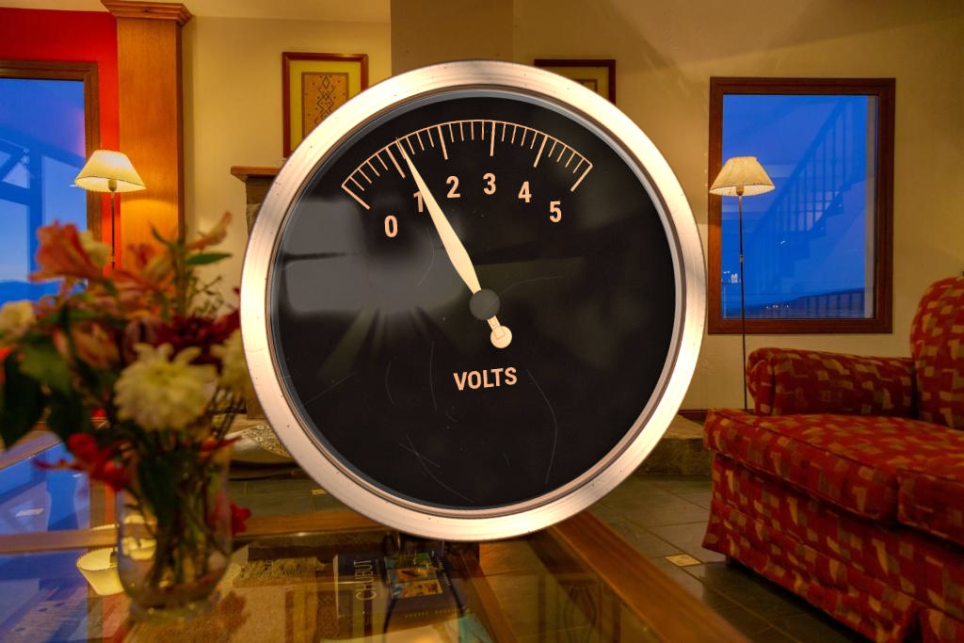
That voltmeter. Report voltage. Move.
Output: 1.2 V
